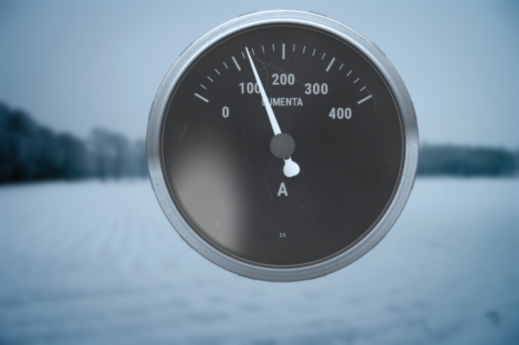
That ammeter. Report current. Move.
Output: 130 A
